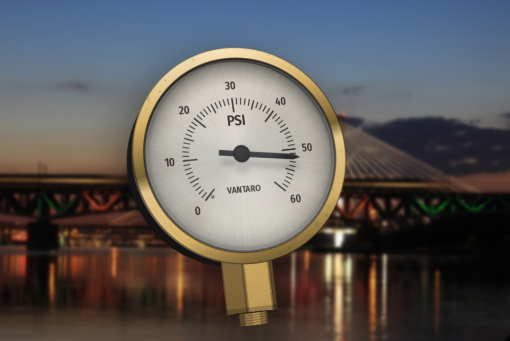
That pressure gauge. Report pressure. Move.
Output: 52 psi
